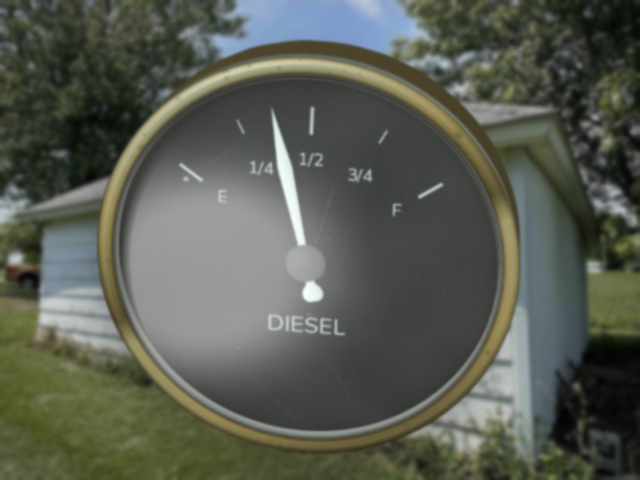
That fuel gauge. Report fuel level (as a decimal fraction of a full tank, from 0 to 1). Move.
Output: 0.375
